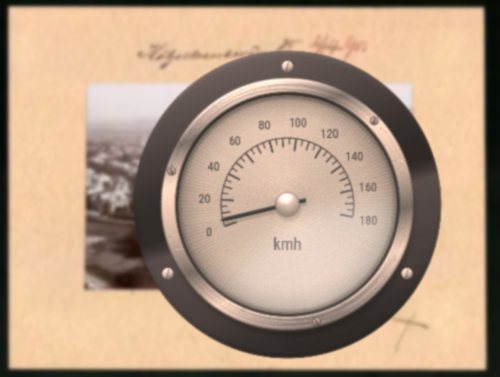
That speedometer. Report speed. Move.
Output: 5 km/h
